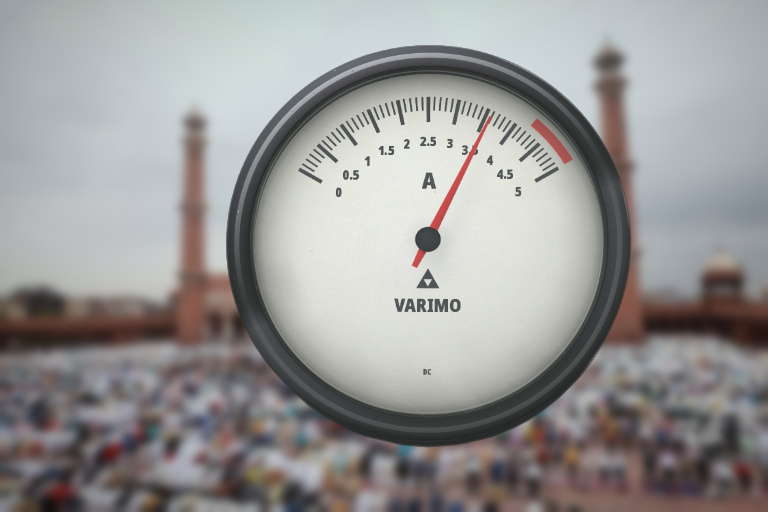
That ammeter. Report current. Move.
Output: 3.6 A
